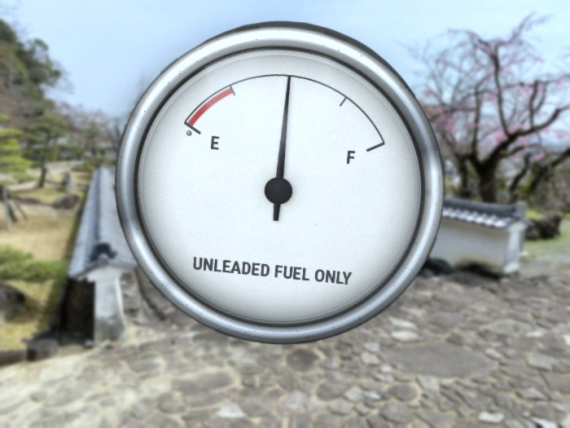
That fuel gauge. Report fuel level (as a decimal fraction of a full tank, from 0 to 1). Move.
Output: 0.5
